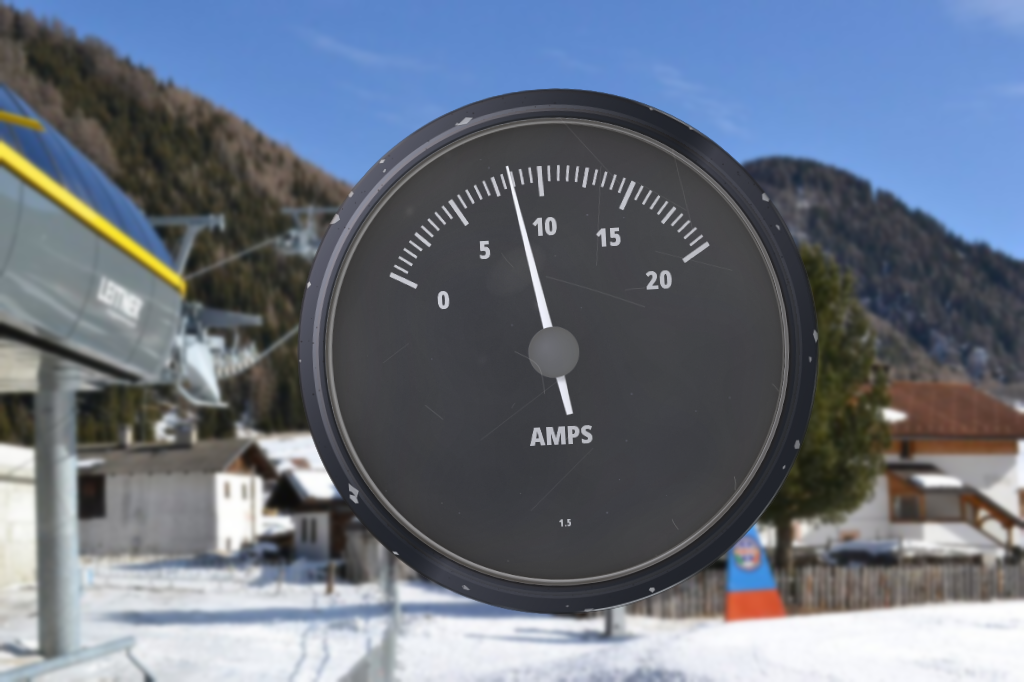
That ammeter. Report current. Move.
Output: 8.5 A
